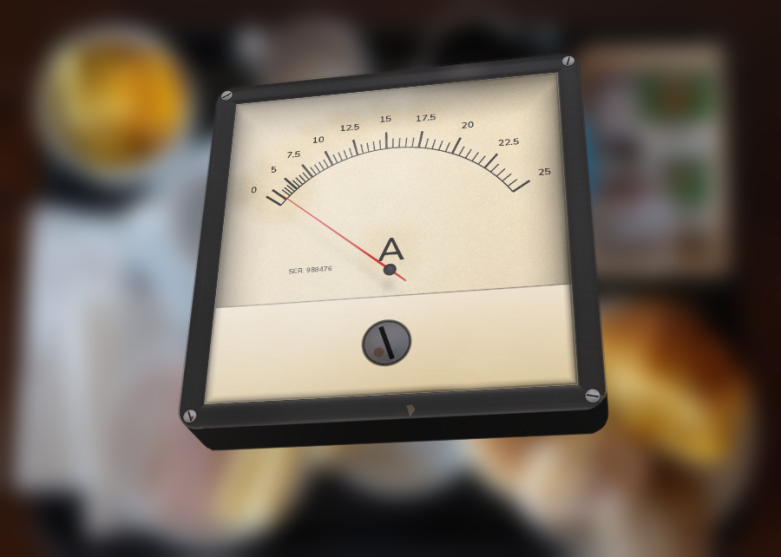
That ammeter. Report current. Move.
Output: 2.5 A
